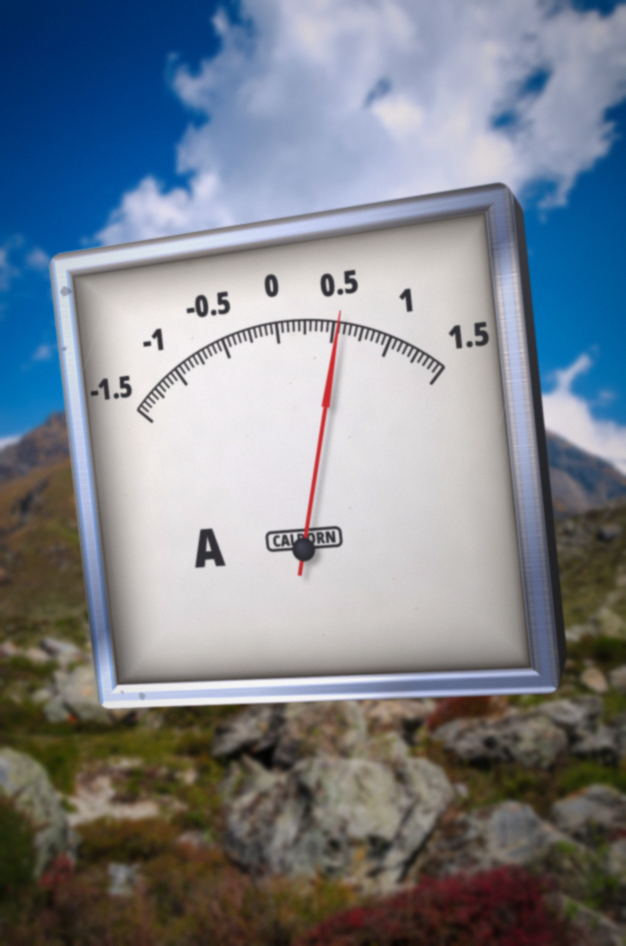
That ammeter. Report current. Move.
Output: 0.55 A
